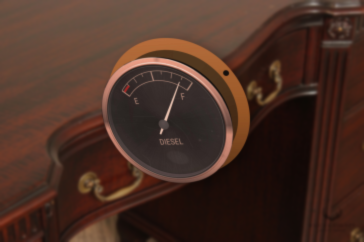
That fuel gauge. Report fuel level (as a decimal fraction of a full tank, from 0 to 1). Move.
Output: 0.875
